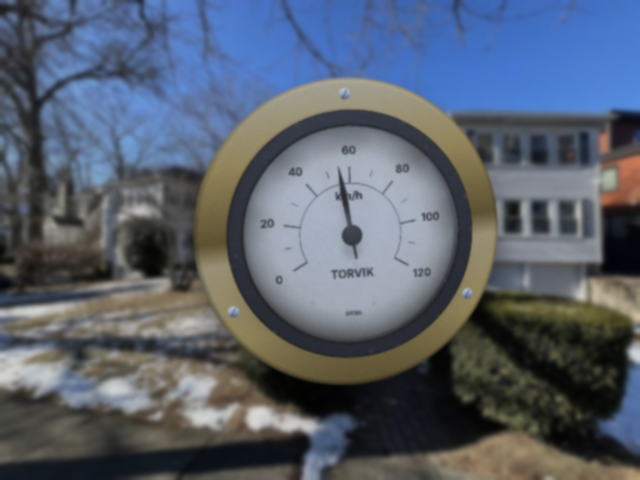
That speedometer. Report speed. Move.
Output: 55 km/h
